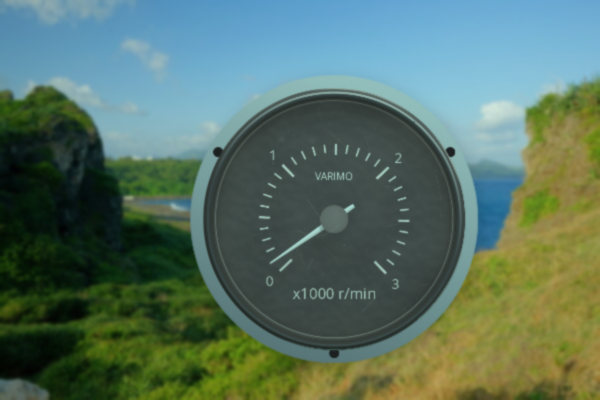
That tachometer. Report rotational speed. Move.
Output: 100 rpm
